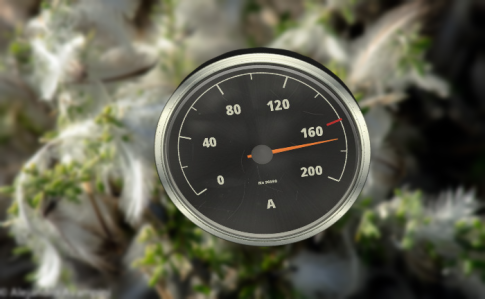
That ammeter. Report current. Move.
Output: 170 A
